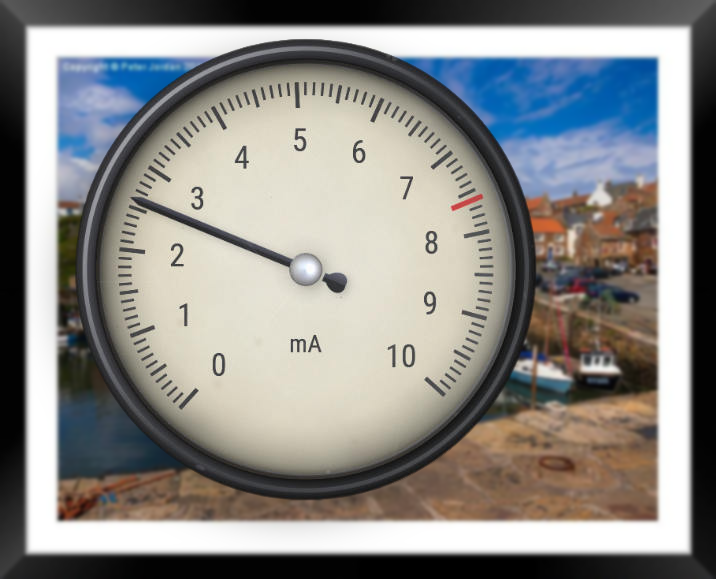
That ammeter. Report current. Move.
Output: 2.6 mA
